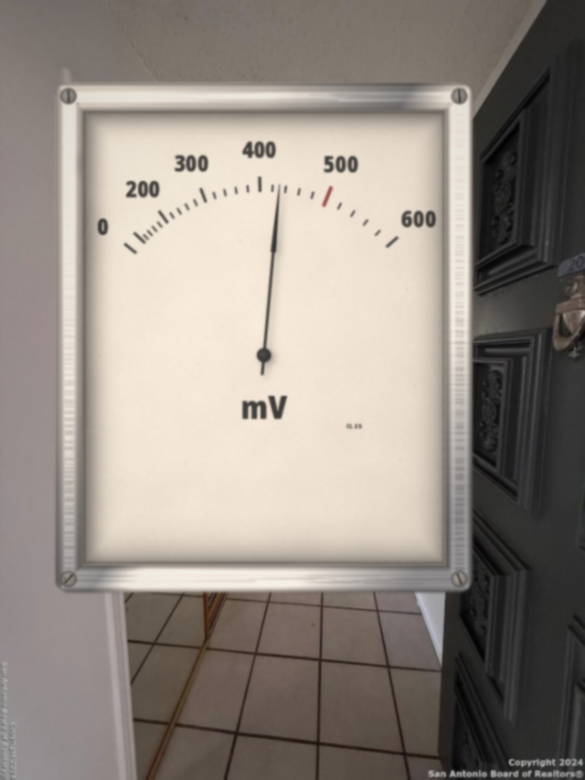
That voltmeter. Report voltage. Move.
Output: 430 mV
